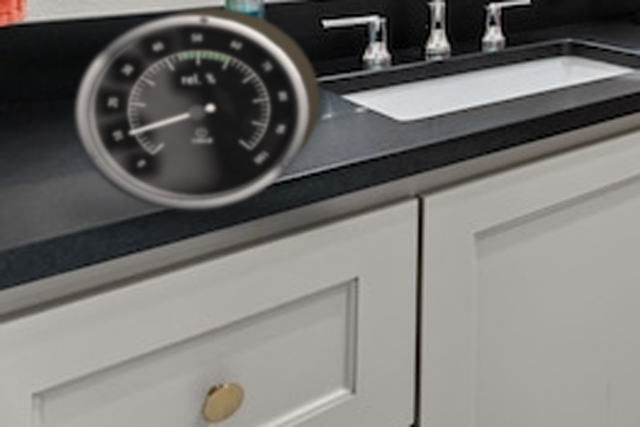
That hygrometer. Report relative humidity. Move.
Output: 10 %
